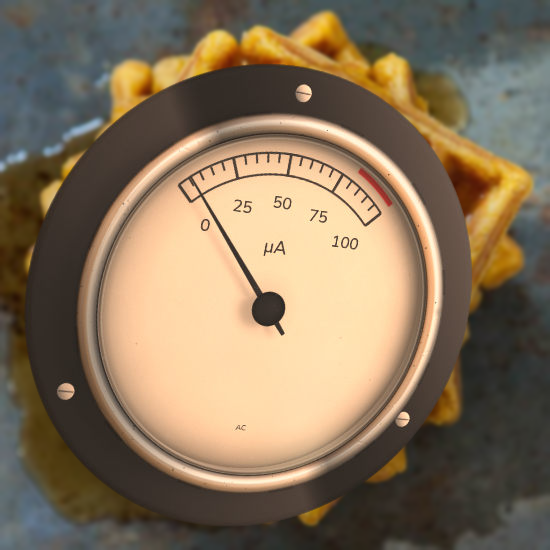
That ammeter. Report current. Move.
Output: 5 µA
